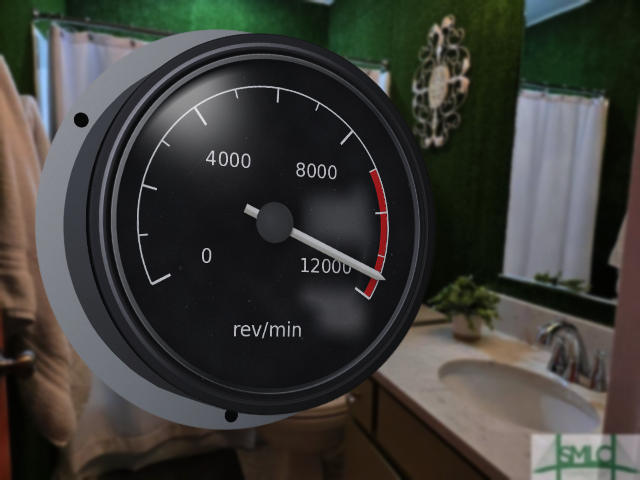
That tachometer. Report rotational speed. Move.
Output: 11500 rpm
